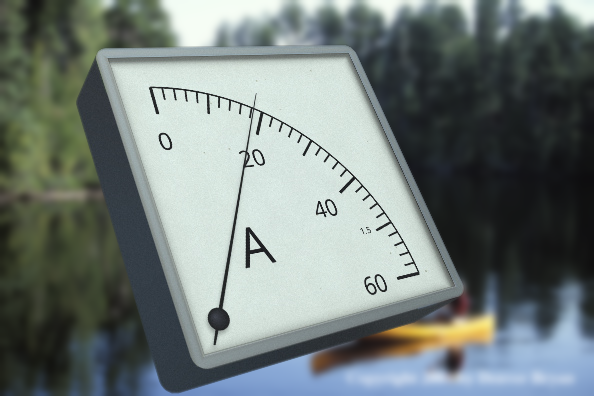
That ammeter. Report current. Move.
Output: 18 A
